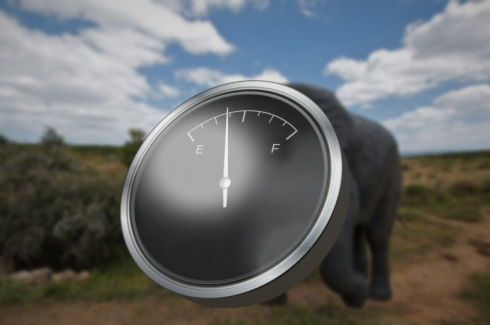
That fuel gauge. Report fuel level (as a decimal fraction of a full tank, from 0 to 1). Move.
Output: 0.375
